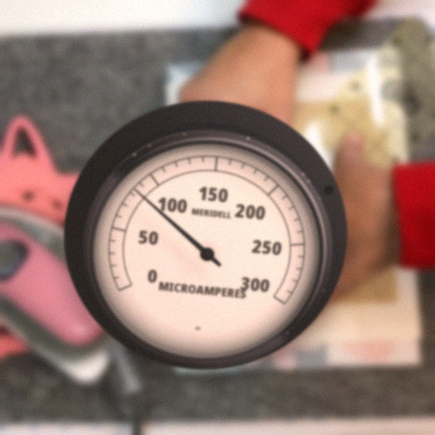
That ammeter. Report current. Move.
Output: 85 µA
